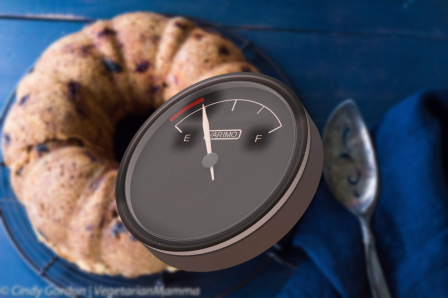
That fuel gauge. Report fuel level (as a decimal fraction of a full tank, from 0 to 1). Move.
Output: 0.25
